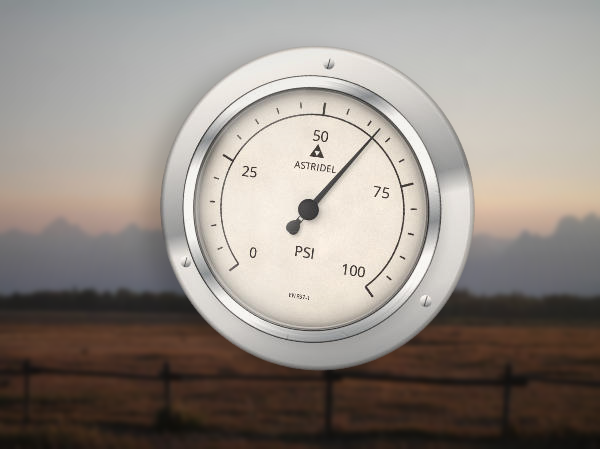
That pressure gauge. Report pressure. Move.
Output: 62.5 psi
